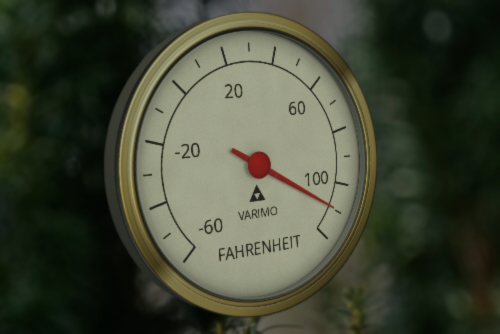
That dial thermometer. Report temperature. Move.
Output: 110 °F
